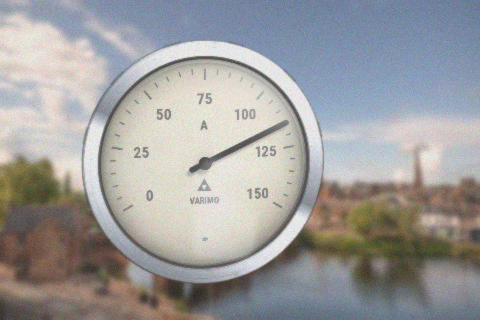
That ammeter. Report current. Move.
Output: 115 A
